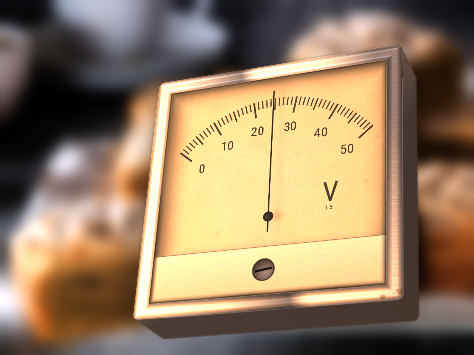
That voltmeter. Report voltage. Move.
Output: 25 V
